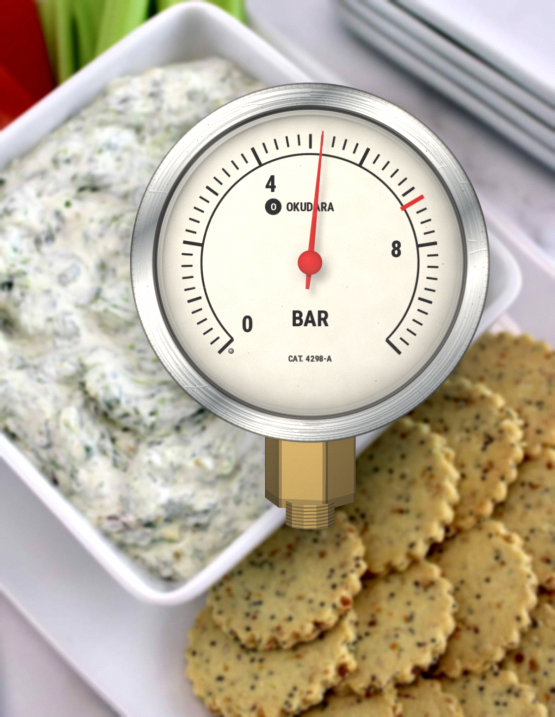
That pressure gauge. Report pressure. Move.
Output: 5.2 bar
